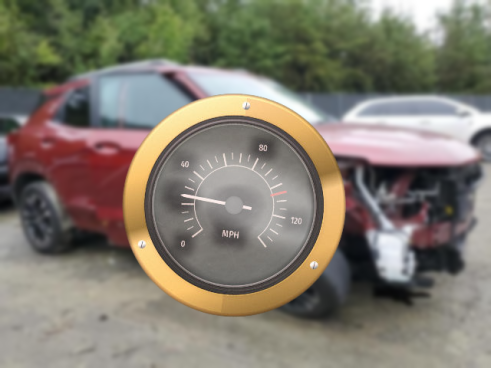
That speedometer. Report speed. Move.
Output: 25 mph
